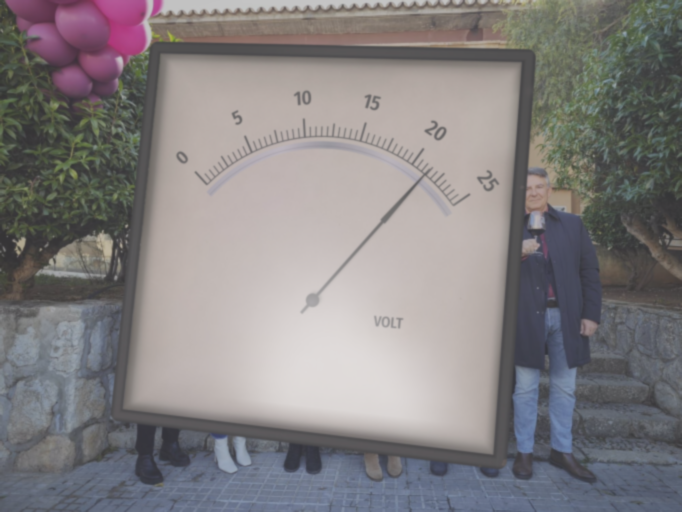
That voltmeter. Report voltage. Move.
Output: 21.5 V
